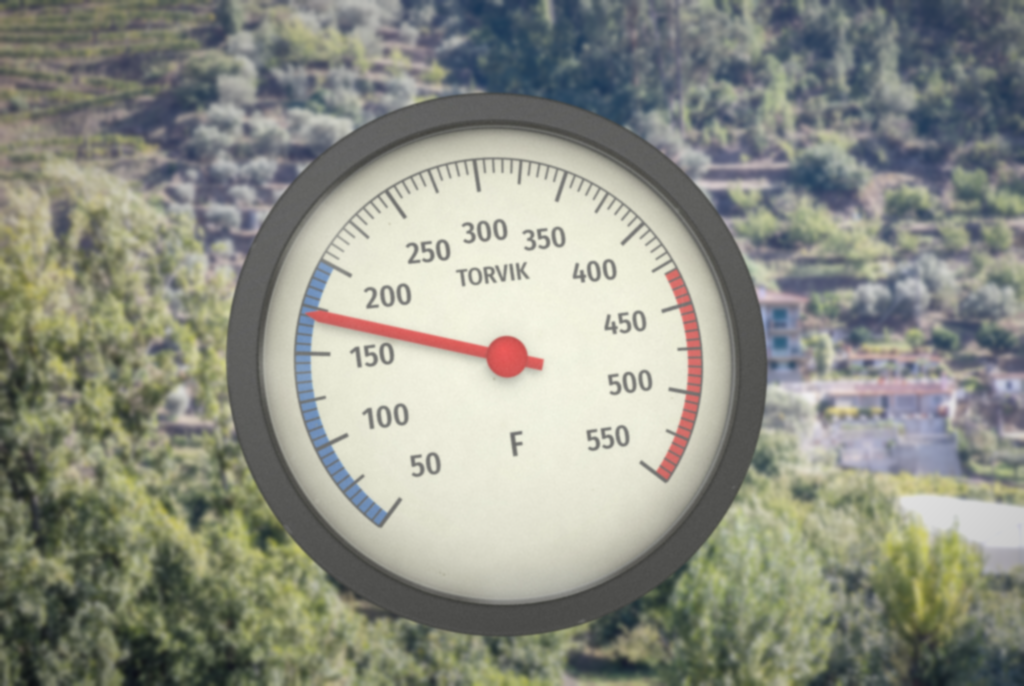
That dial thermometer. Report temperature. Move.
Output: 170 °F
